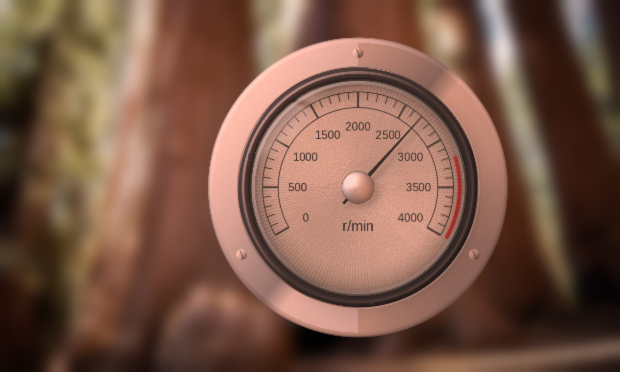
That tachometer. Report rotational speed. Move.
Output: 2700 rpm
